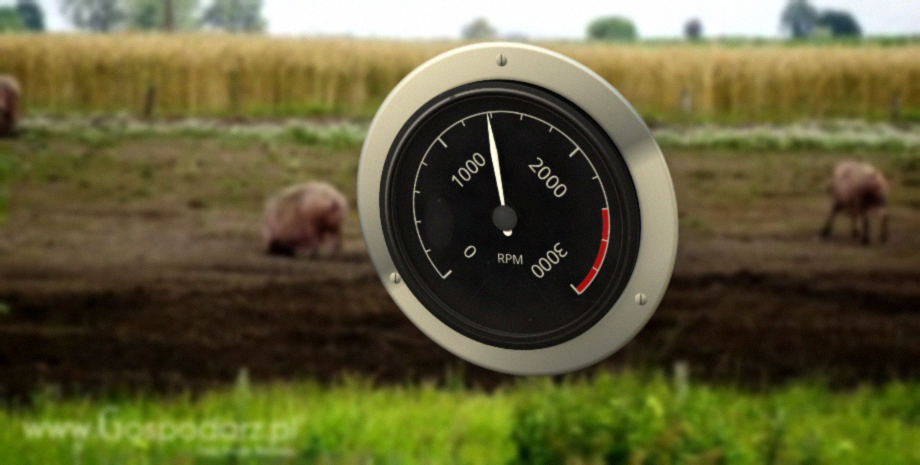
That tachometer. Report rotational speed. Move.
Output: 1400 rpm
